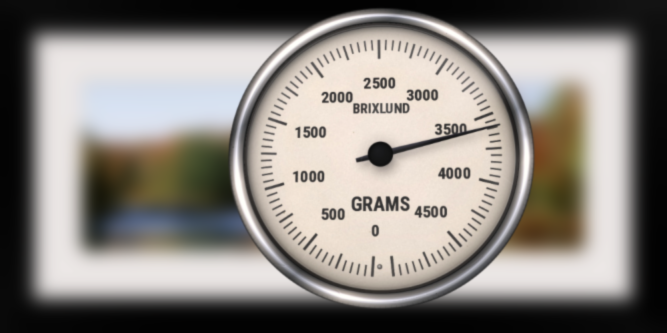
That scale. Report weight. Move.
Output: 3600 g
